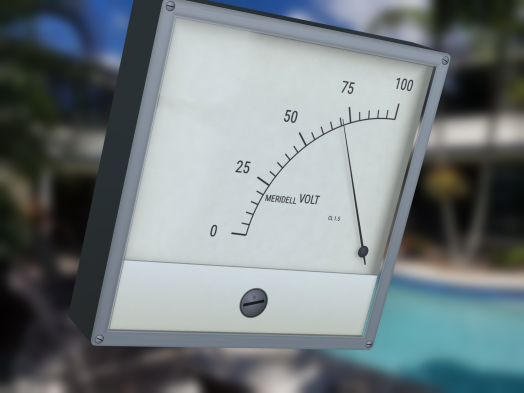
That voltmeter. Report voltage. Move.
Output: 70 V
